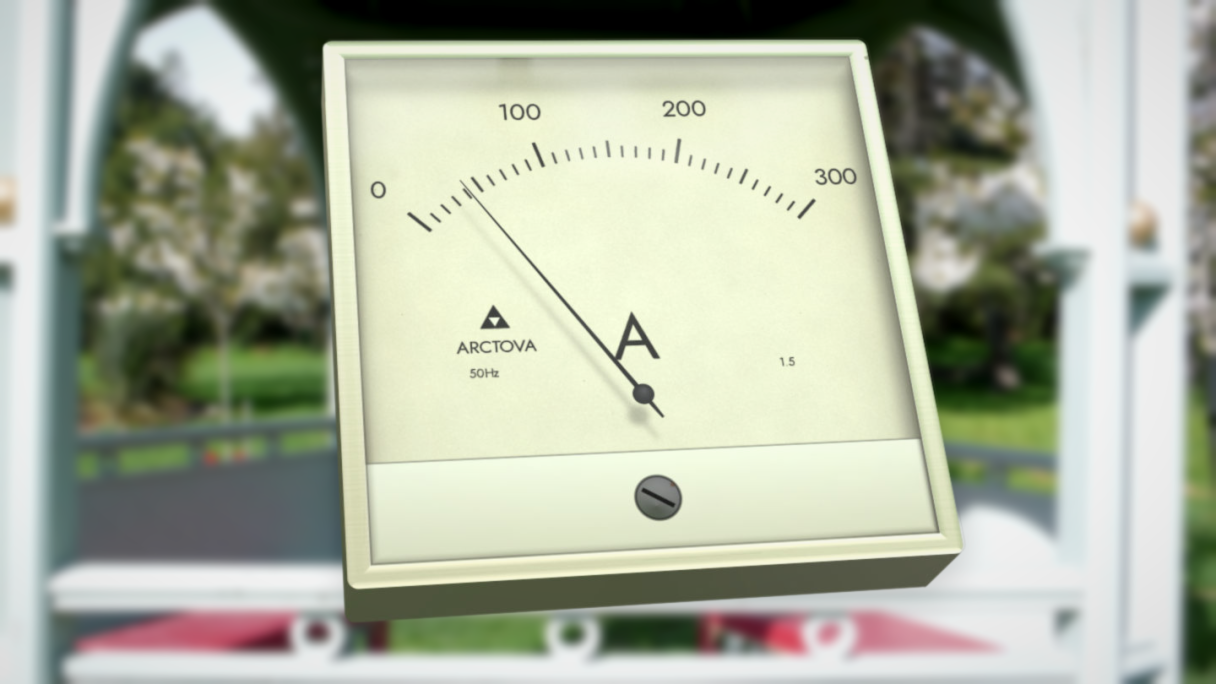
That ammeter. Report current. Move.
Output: 40 A
